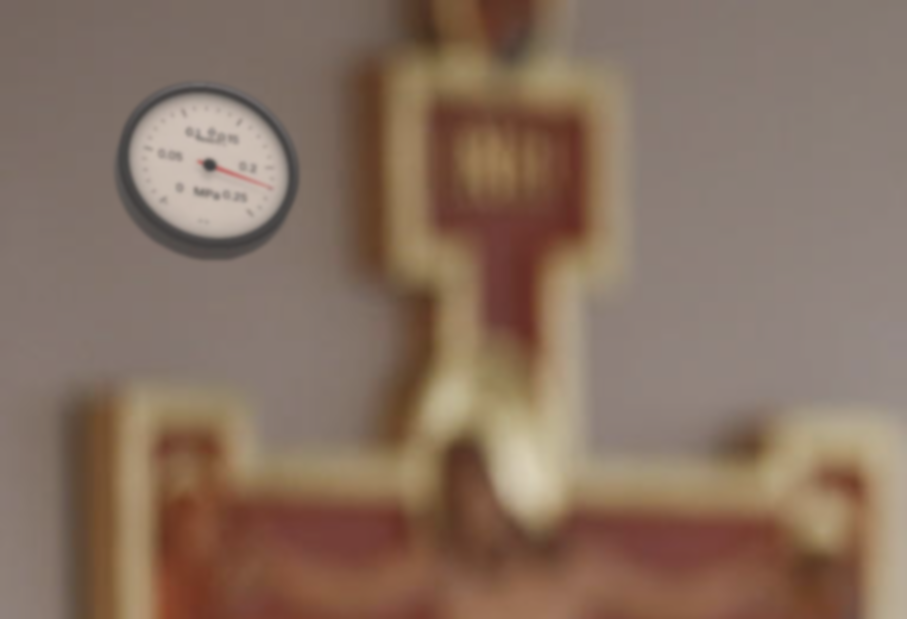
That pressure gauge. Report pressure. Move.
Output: 0.22 MPa
